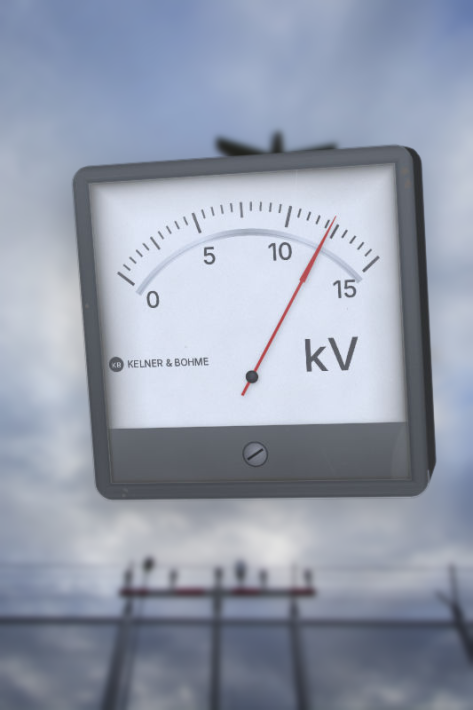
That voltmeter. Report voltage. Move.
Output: 12.25 kV
